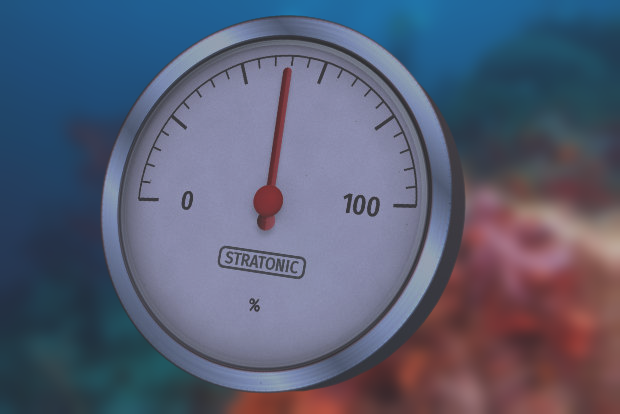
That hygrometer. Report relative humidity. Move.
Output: 52 %
